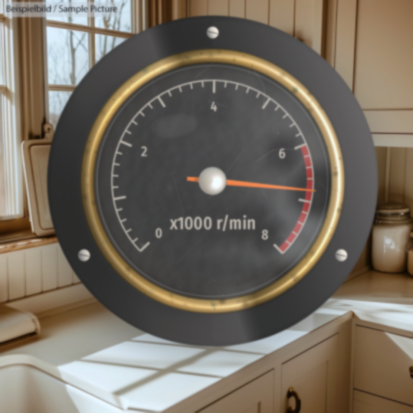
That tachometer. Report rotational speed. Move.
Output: 6800 rpm
